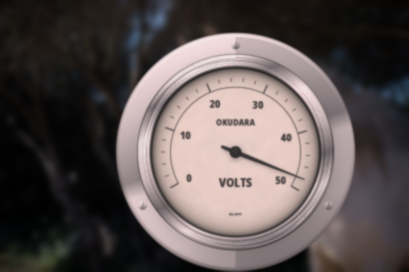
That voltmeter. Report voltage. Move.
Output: 48 V
